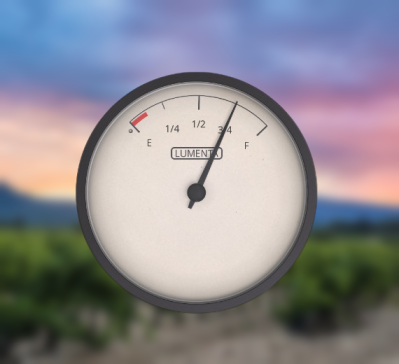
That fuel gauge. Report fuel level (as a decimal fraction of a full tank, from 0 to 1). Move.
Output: 0.75
